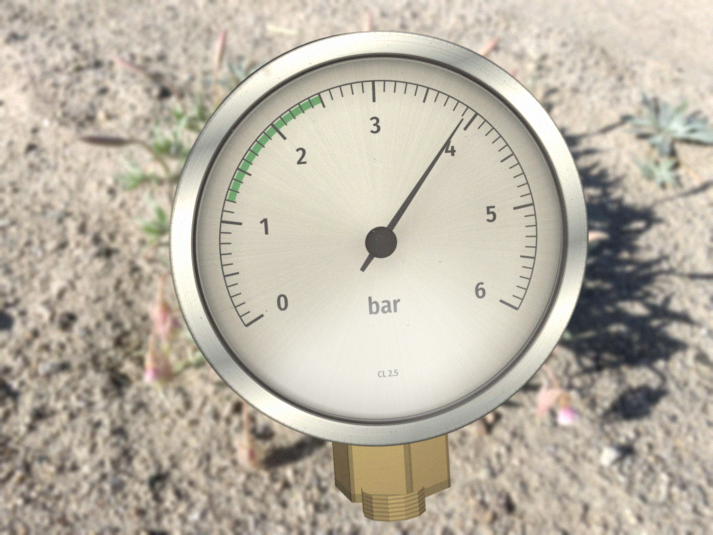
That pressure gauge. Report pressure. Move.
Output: 3.9 bar
